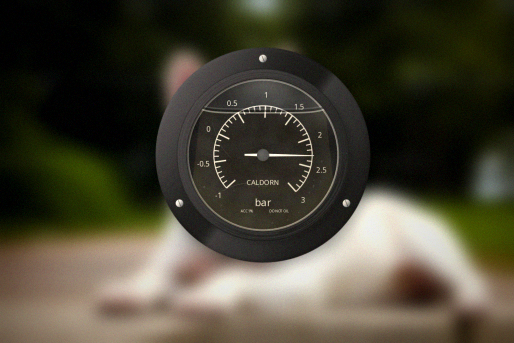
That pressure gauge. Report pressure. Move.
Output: 2.3 bar
